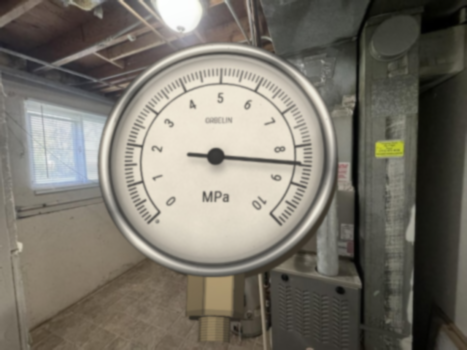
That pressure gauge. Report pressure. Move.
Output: 8.5 MPa
